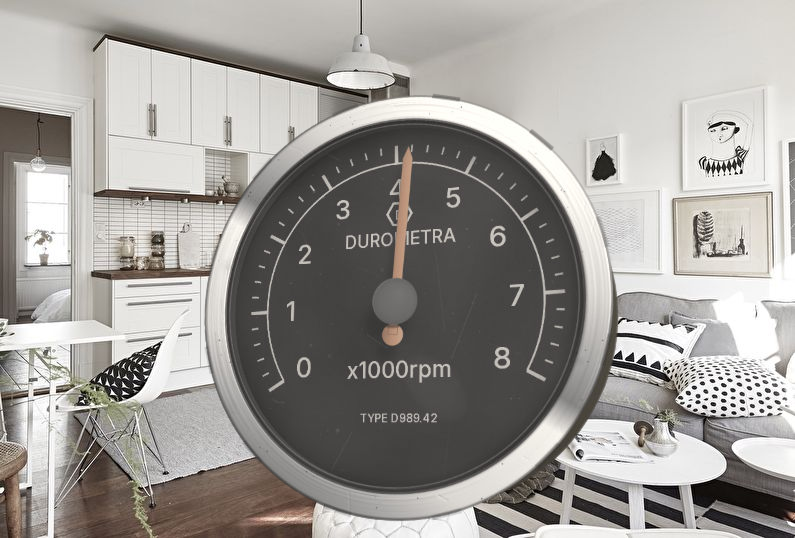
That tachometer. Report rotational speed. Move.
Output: 4200 rpm
